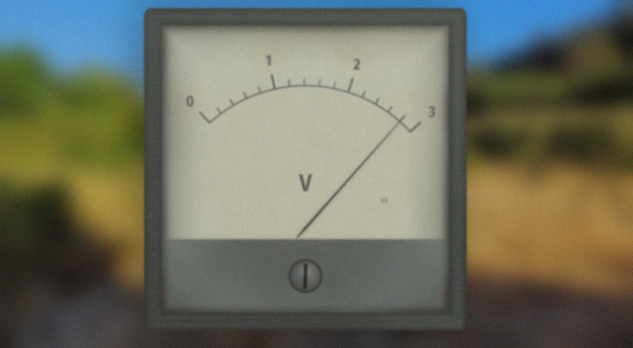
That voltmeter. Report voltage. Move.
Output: 2.8 V
